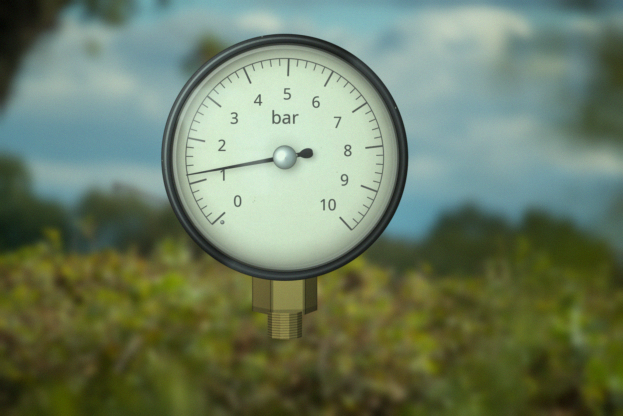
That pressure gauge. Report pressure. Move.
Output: 1.2 bar
